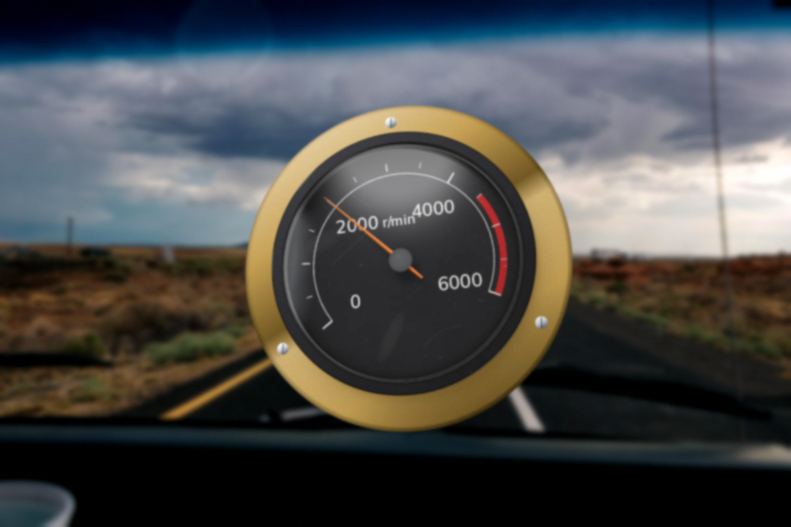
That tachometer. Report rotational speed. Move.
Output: 2000 rpm
